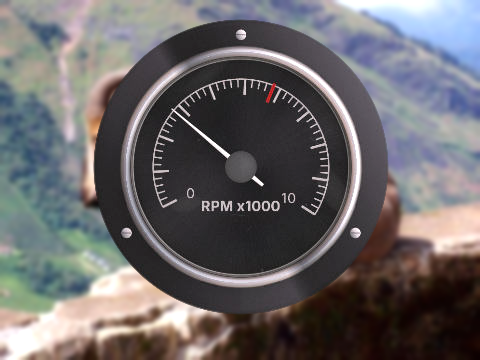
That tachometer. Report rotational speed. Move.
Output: 2800 rpm
